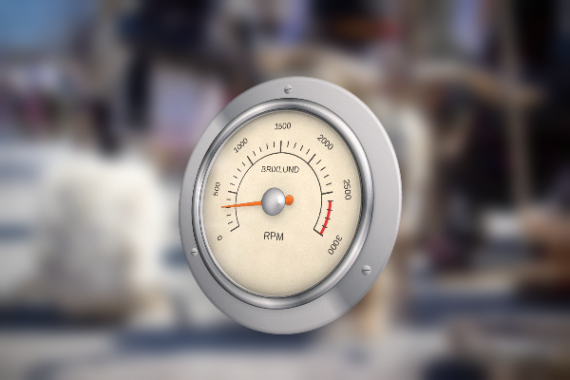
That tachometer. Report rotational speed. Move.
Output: 300 rpm
